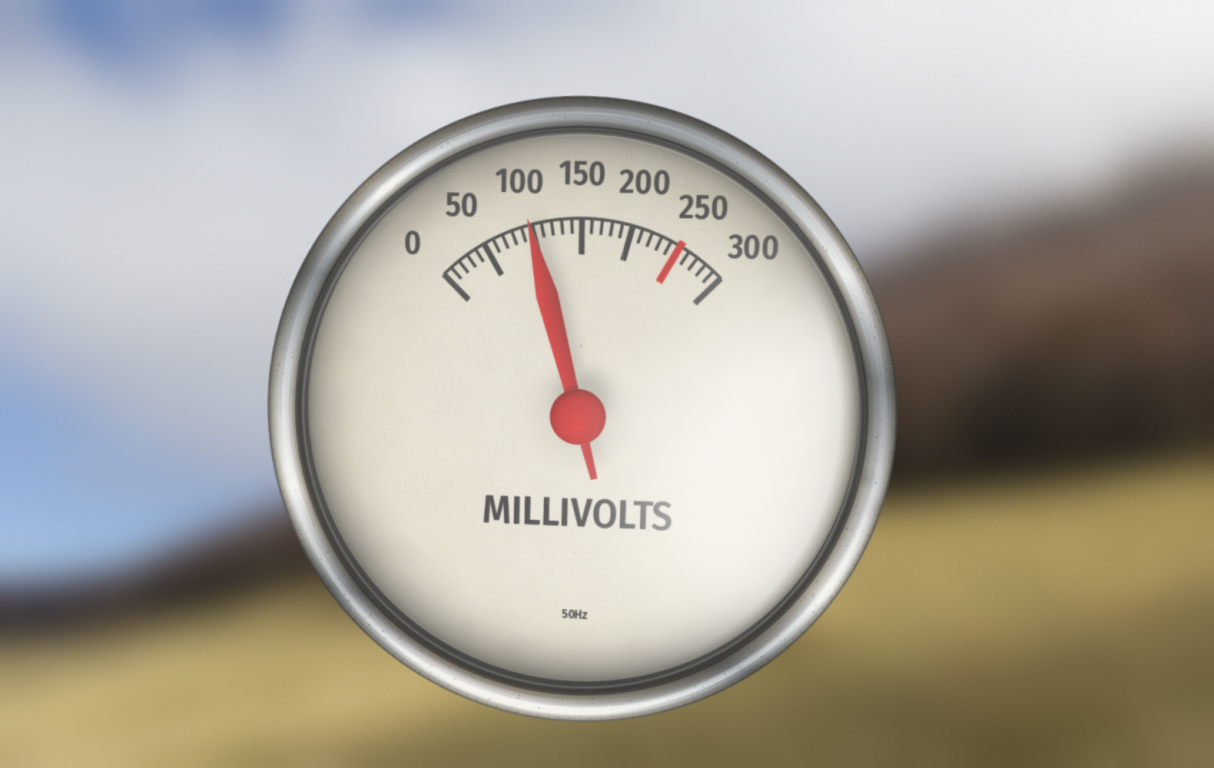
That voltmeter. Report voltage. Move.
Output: 100 mV
